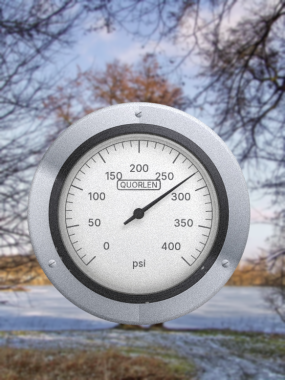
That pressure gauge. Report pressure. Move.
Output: 280 psi
